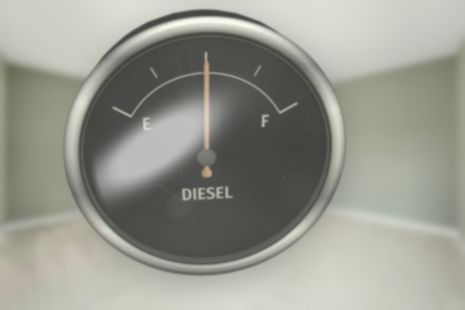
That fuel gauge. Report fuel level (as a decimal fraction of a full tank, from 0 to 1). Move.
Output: 0.5
